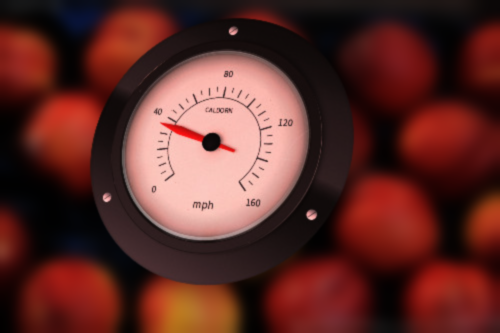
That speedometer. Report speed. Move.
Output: 35 mph
